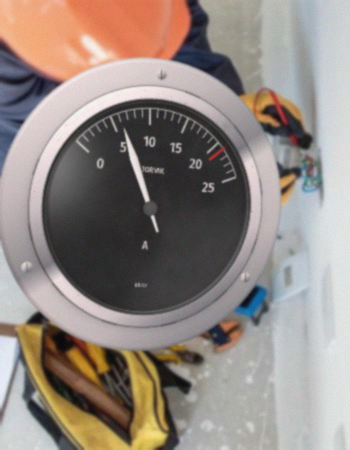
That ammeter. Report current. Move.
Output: 6 A
